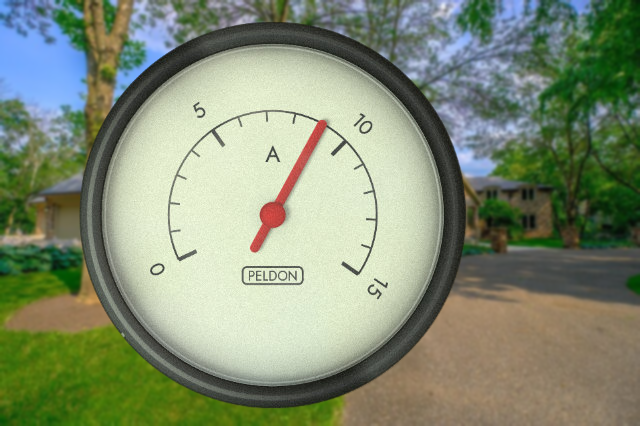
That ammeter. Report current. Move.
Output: 9 A
